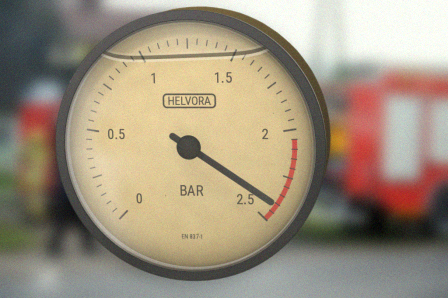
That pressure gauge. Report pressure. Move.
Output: 2.4 bar
